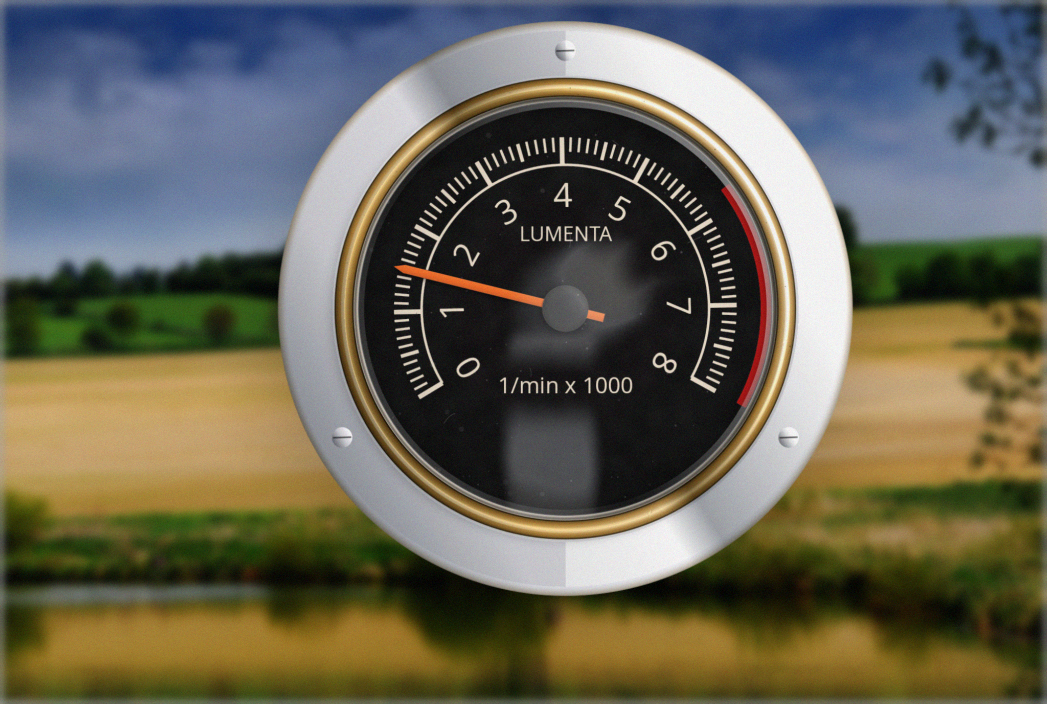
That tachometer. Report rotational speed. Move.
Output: 1500 rpm
